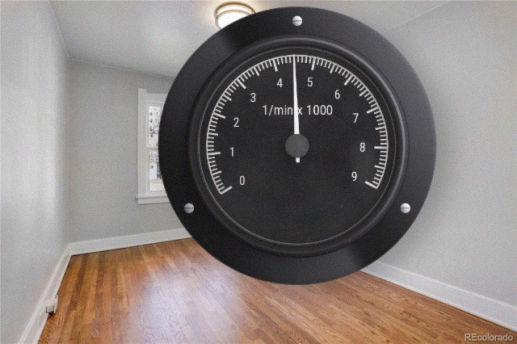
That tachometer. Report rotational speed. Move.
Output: 4500 rpm
